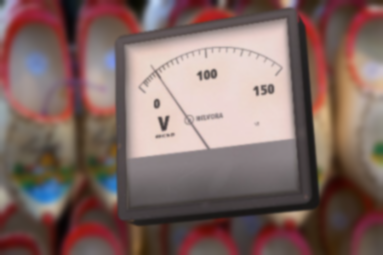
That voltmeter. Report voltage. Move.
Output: 50 V
